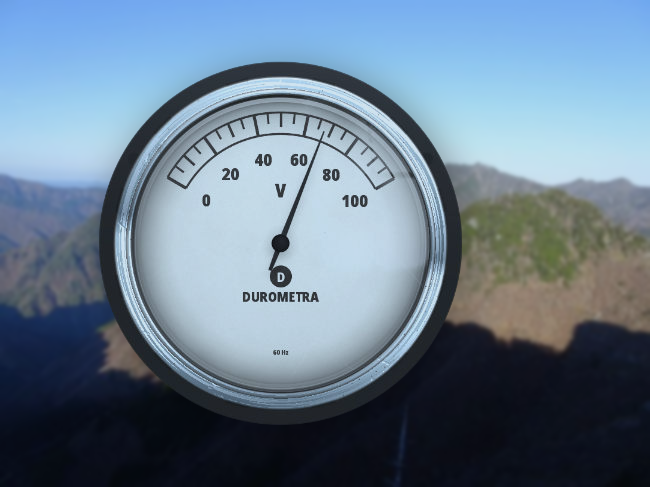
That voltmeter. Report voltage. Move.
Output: 67.5 V
